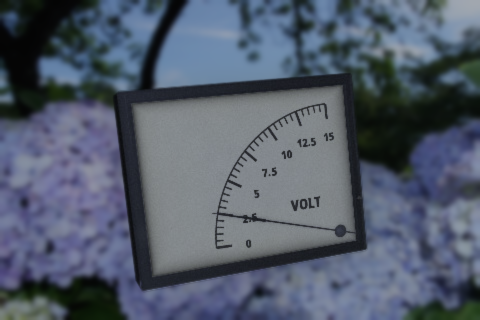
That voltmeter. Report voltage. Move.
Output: 2.5 V
